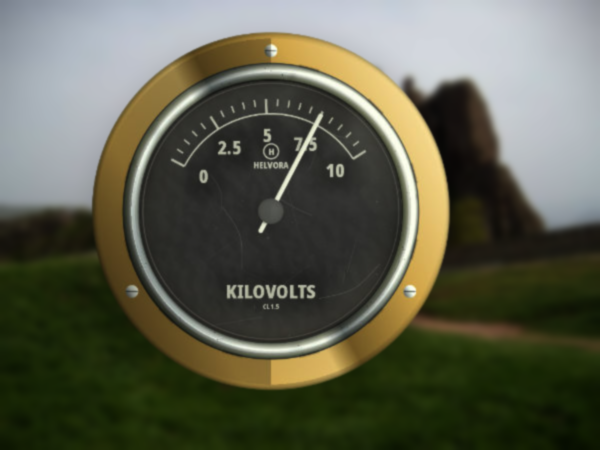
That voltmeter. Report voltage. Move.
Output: 7.5 kV
